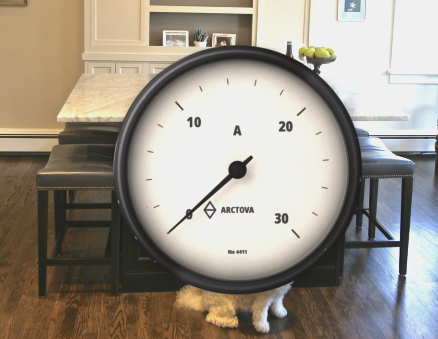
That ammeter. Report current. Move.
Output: 0 A
